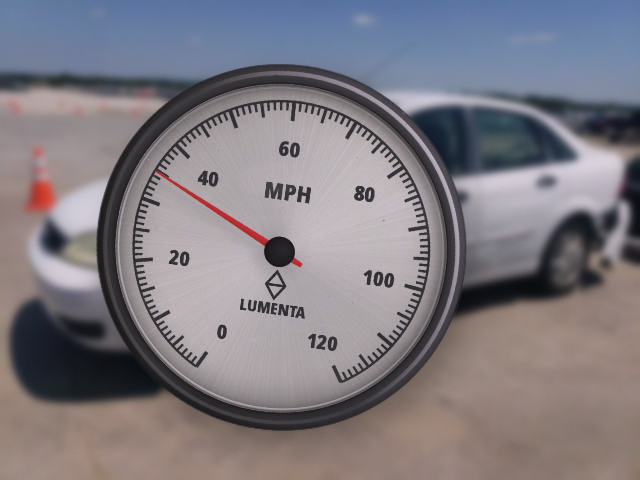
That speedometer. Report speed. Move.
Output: 35 mph
